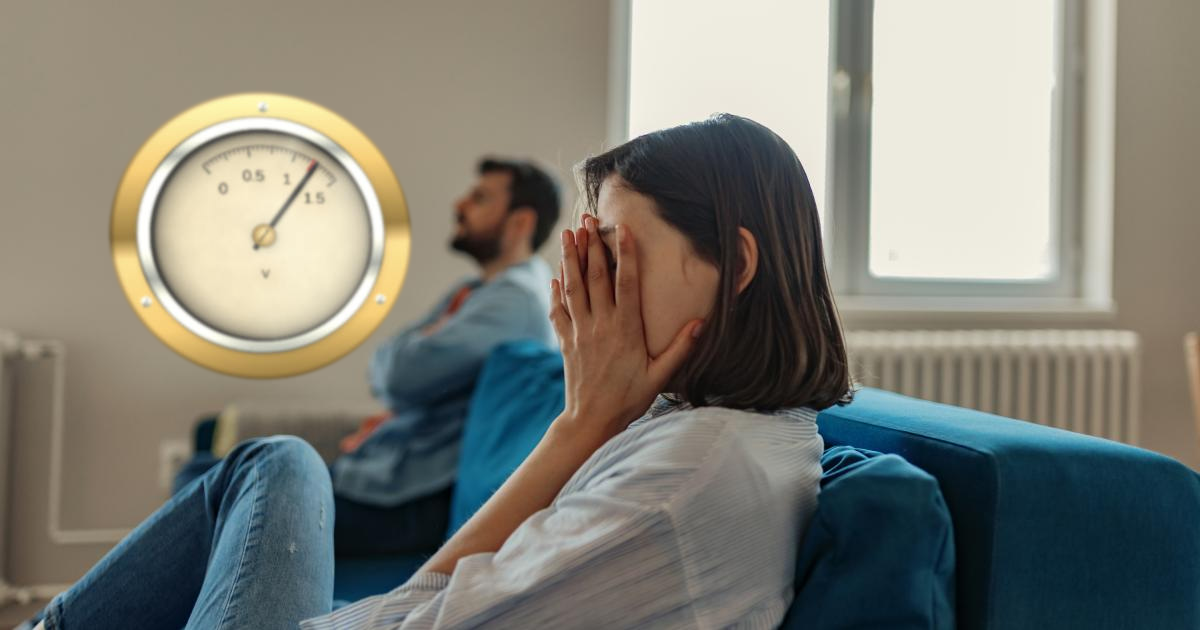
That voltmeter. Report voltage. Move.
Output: 1.25 V
